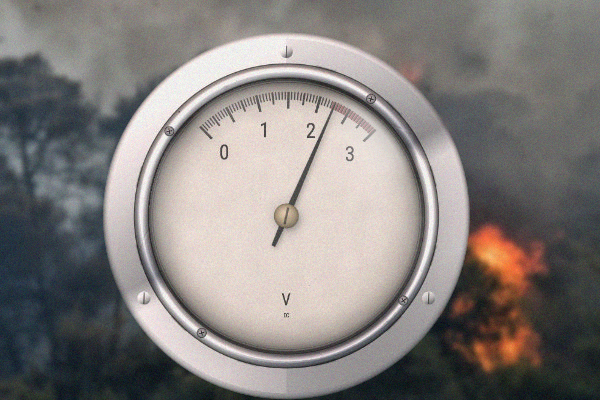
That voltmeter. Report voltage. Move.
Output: 2.25 V
